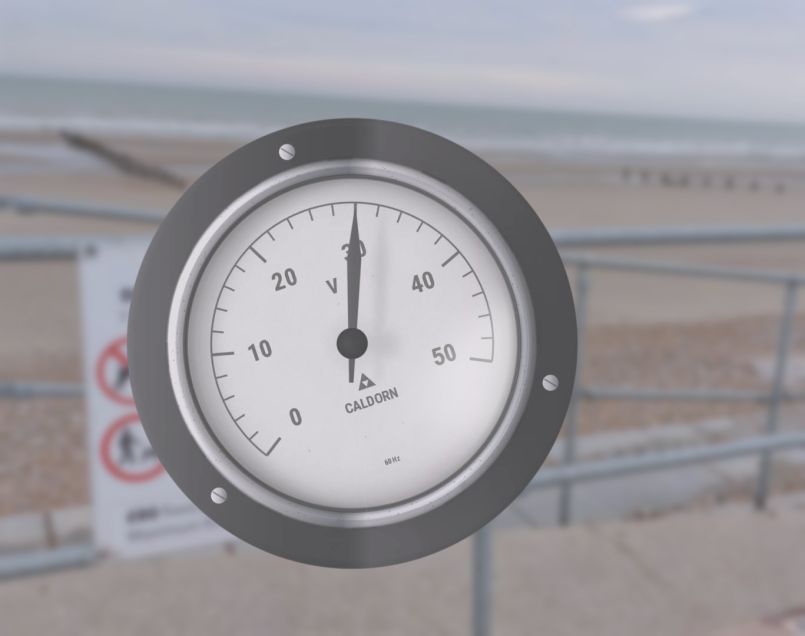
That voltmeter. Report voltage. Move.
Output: 30 V
